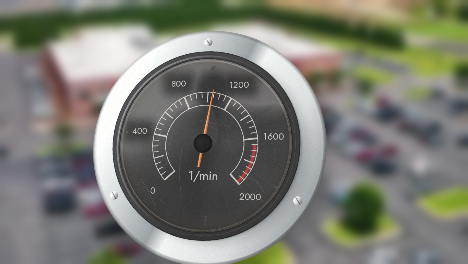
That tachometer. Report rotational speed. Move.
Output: 1050 rpm
